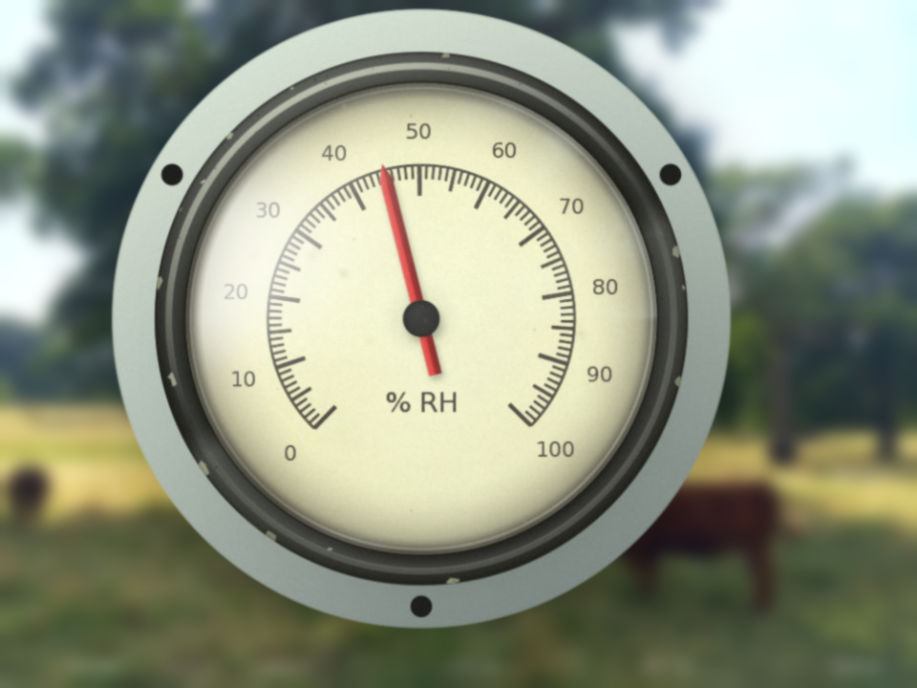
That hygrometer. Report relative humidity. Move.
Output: 45 %
